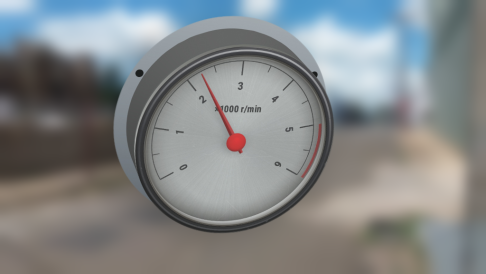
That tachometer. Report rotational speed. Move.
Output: 2250 rpm
